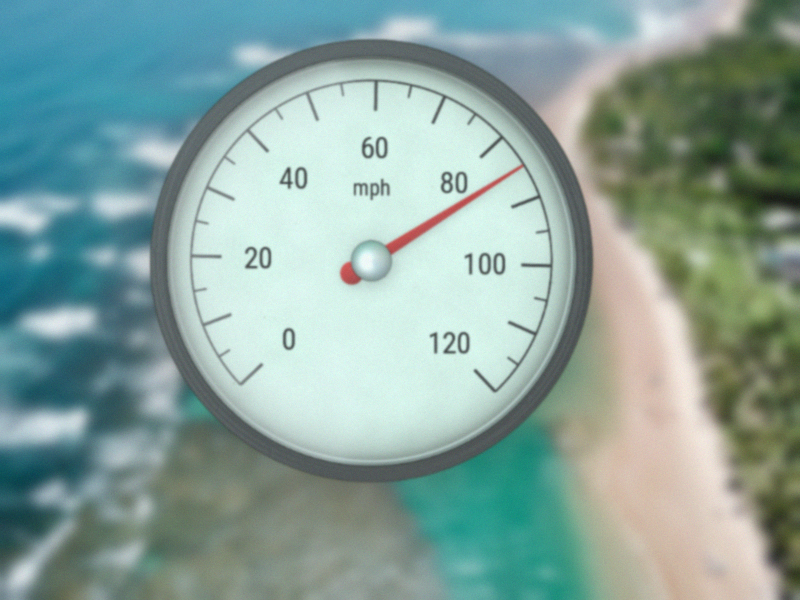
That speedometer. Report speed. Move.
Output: 85 mph
